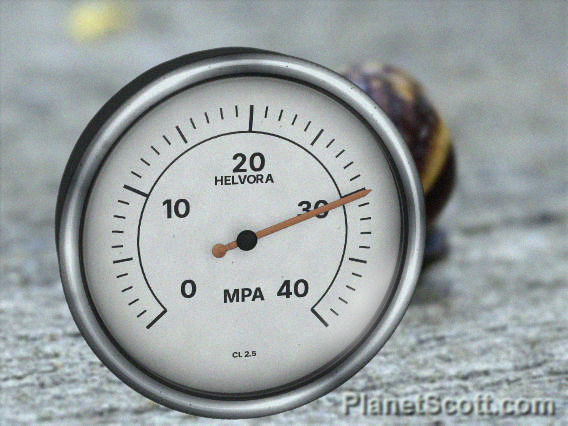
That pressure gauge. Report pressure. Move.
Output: 30 MPa
